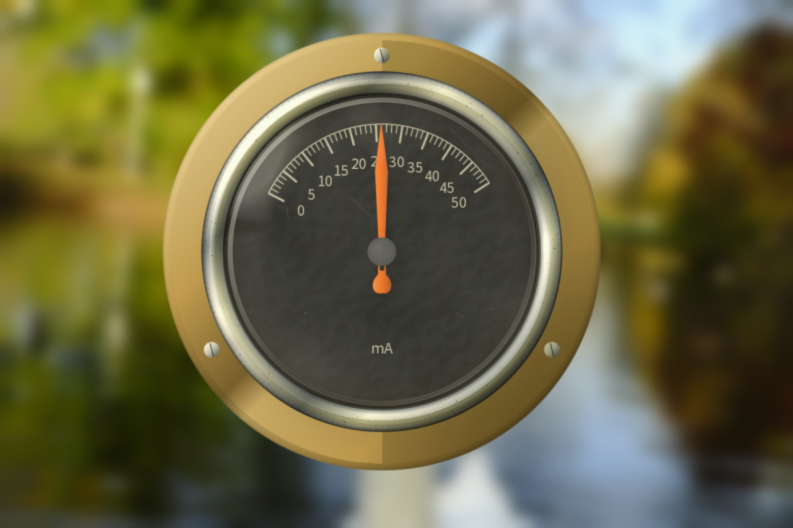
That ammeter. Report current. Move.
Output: 26 mA
